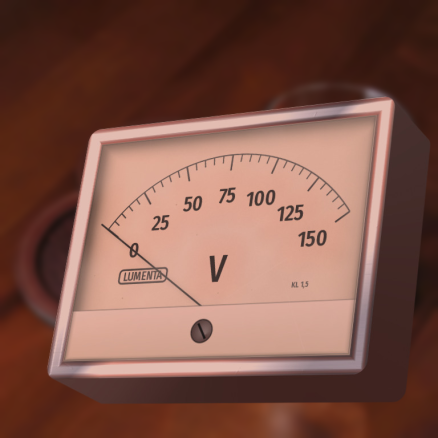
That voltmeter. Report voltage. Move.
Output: 0 V
